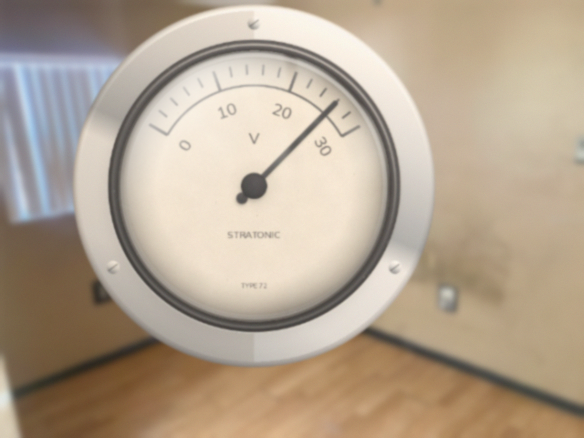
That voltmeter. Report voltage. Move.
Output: 26 V
